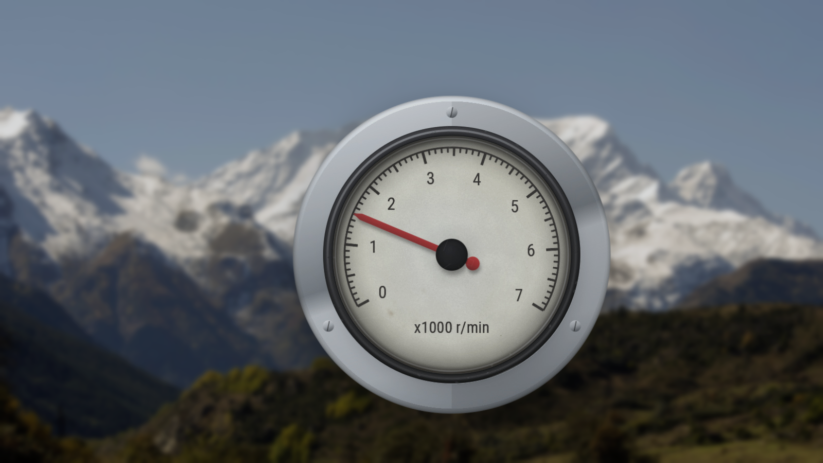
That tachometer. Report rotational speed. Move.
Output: 1500 rpm
